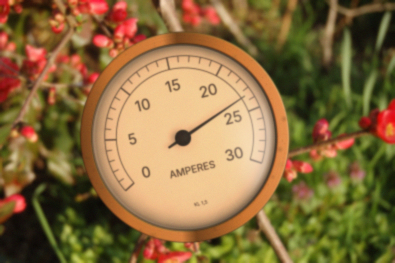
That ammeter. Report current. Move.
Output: 23.5 A
